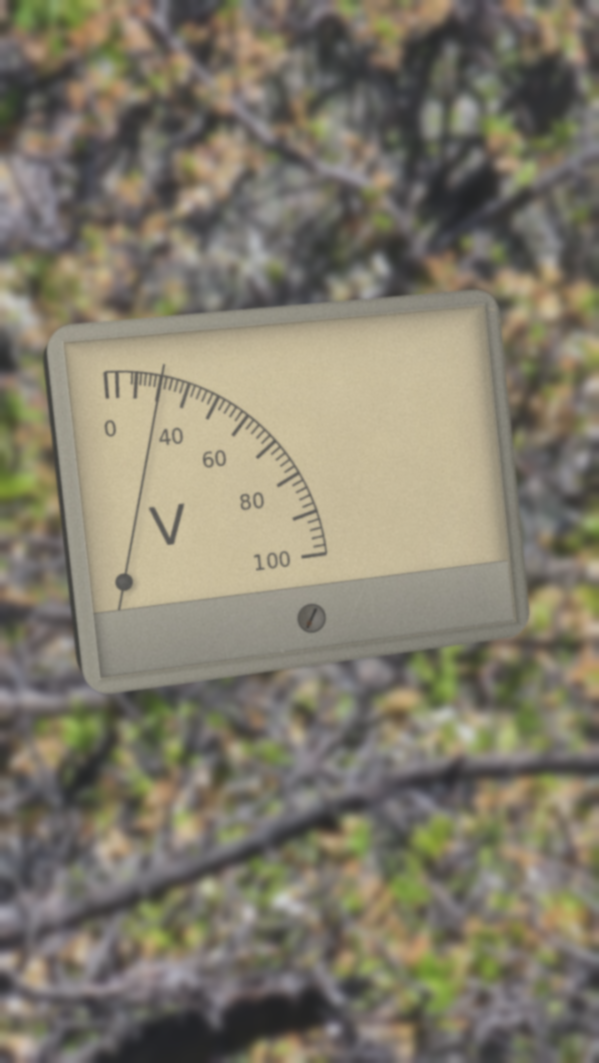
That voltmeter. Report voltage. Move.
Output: 30 V
